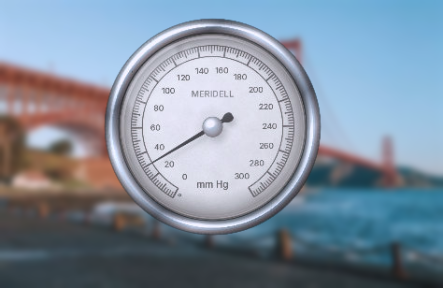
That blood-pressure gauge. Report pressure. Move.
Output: 30 mmHg
